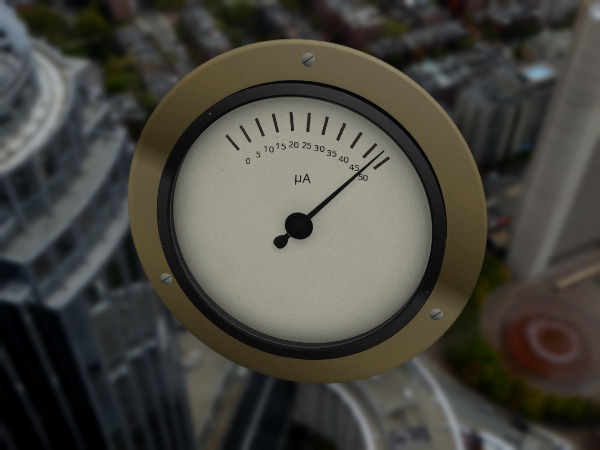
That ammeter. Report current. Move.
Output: 47.5 µA
